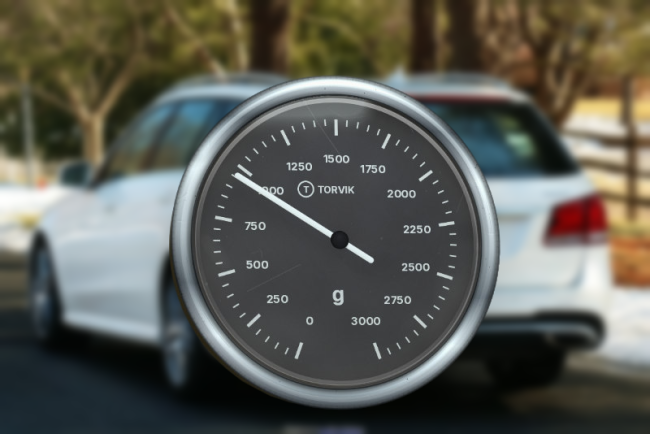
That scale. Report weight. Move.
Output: 950 g
